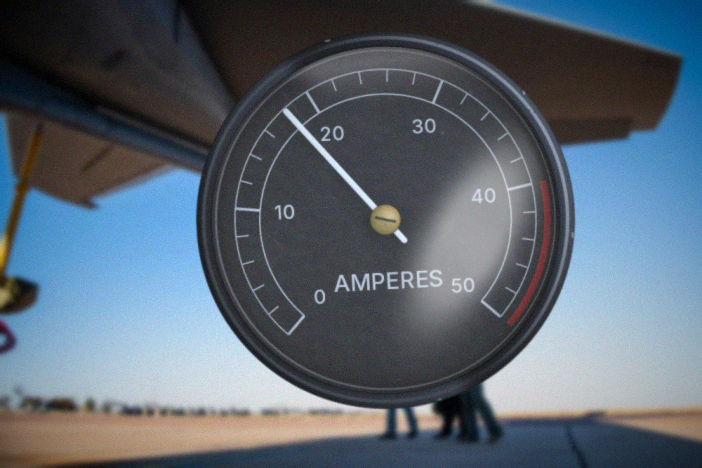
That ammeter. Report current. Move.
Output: 18 A
